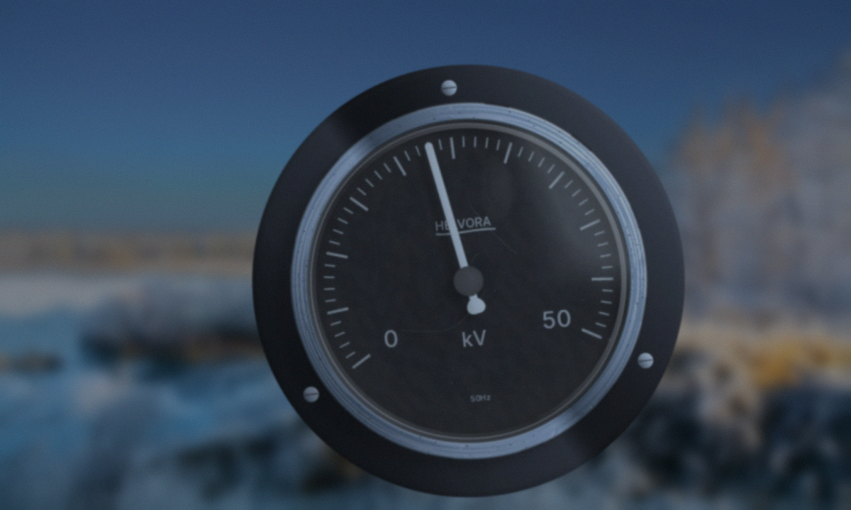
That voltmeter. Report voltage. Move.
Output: 23 kV
